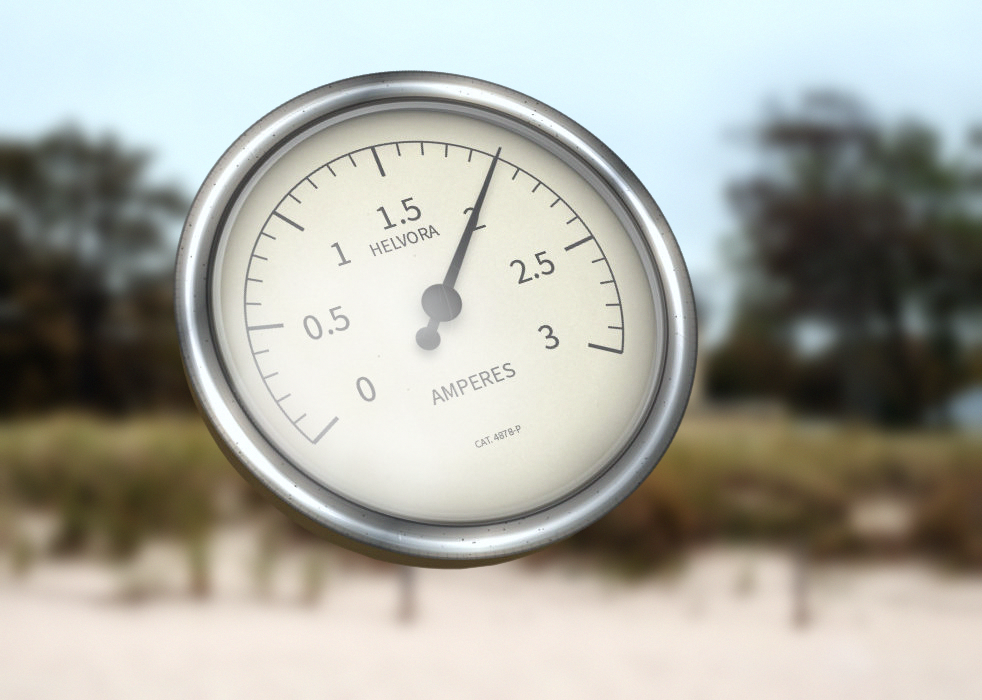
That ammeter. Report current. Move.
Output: 2 A
